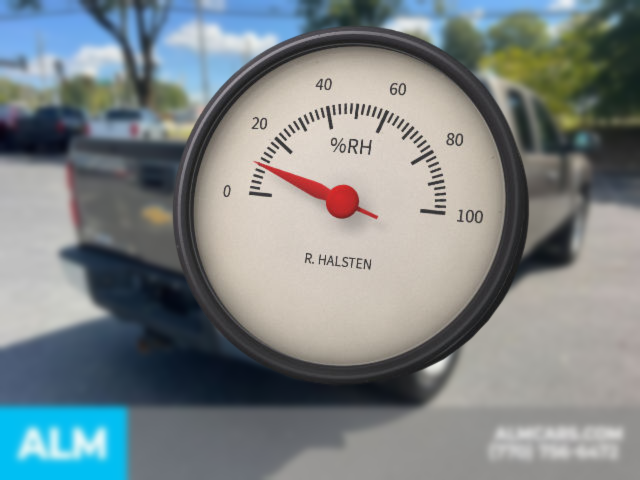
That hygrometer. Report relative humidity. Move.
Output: 10 %
